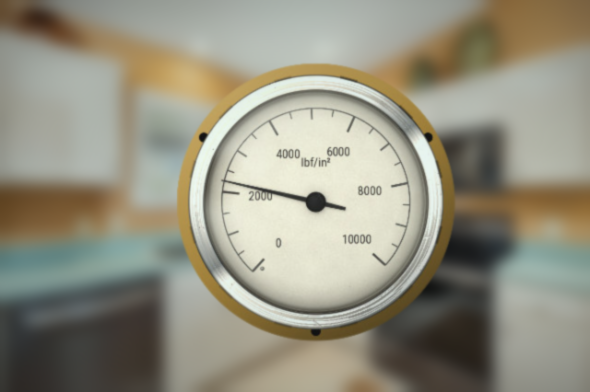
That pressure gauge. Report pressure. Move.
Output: 2250 psi
